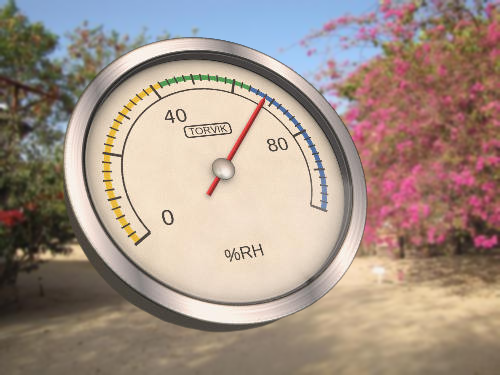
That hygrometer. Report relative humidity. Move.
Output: 68 %
